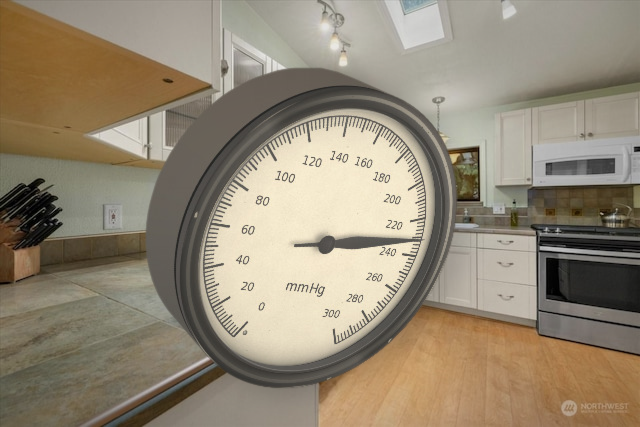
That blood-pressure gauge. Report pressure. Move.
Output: 230 mmHg
